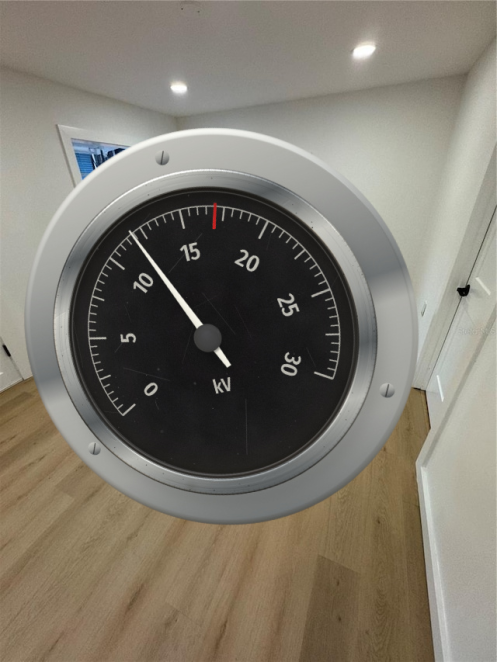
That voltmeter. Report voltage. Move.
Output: 12 kV
